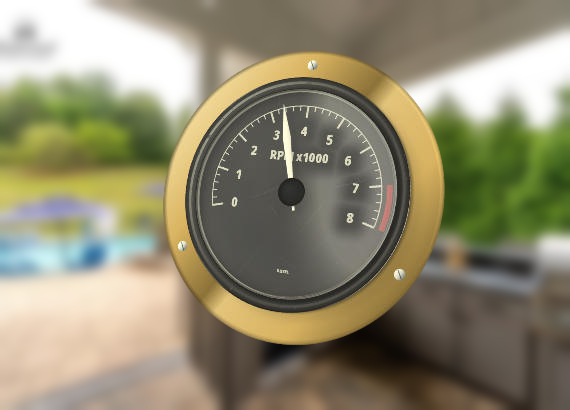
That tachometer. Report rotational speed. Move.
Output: 3400 rpm
